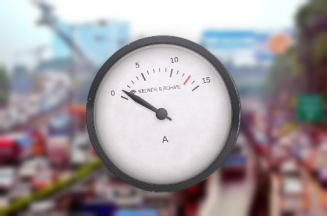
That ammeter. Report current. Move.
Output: 1 A
